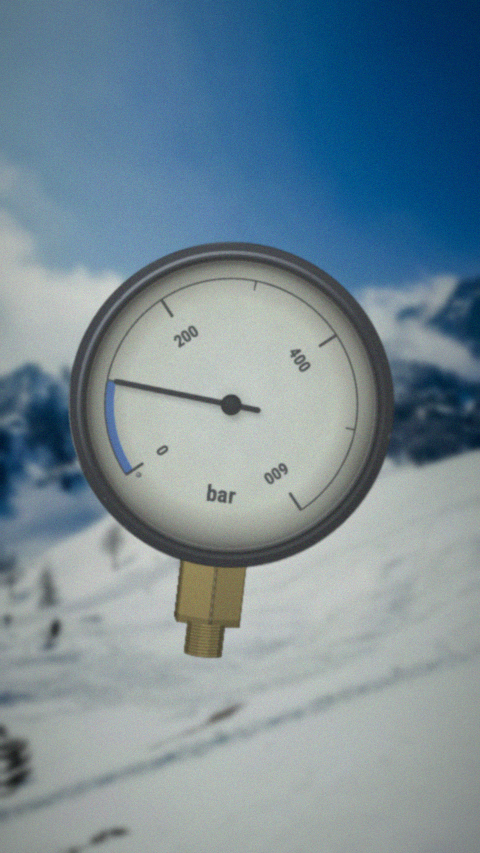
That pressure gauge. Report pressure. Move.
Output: 100 bar
